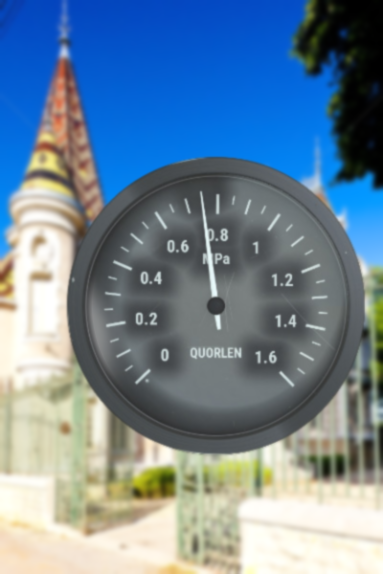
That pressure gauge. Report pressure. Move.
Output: 0.75 MPa
